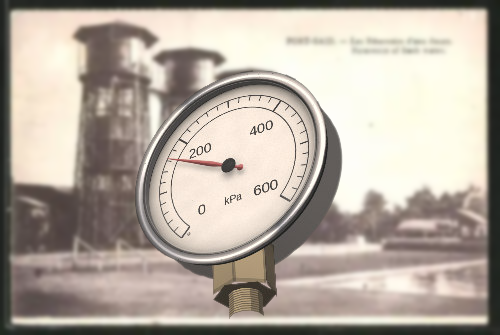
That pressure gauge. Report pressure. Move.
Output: 160 kPa
